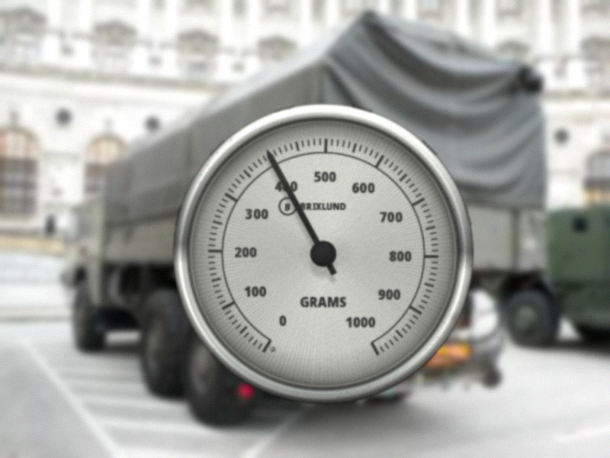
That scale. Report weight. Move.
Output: 400 g
